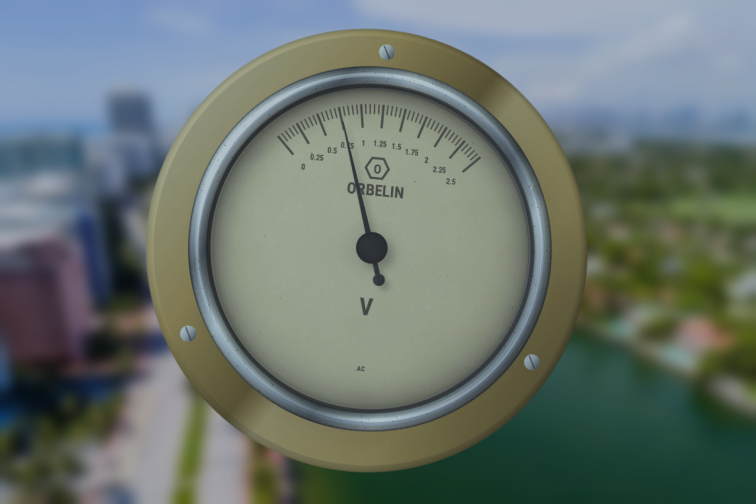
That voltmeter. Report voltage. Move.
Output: 0.75 V
